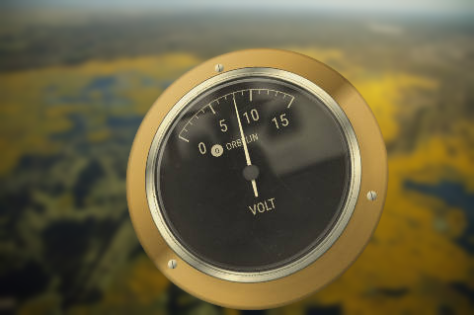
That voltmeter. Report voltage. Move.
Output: 8 V
